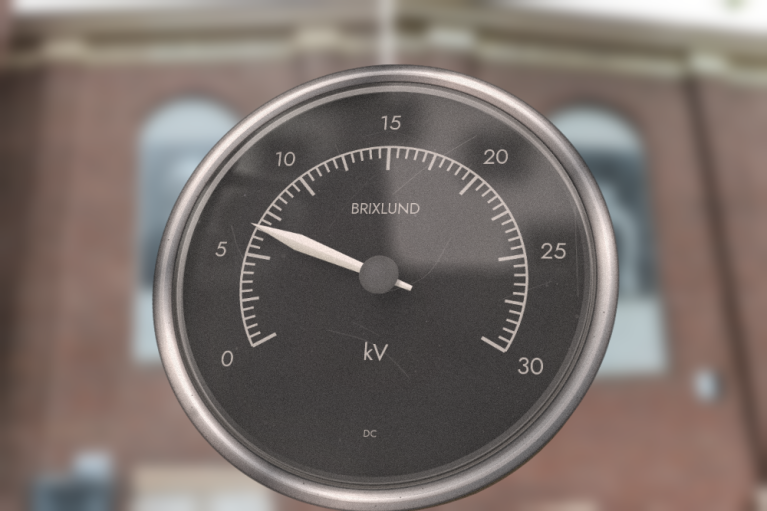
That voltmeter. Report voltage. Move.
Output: 6.5 kV
